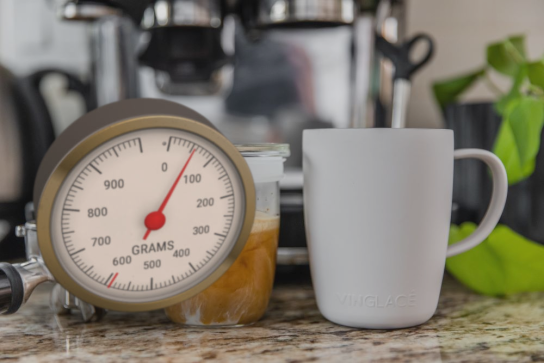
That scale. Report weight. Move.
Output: 50 g
